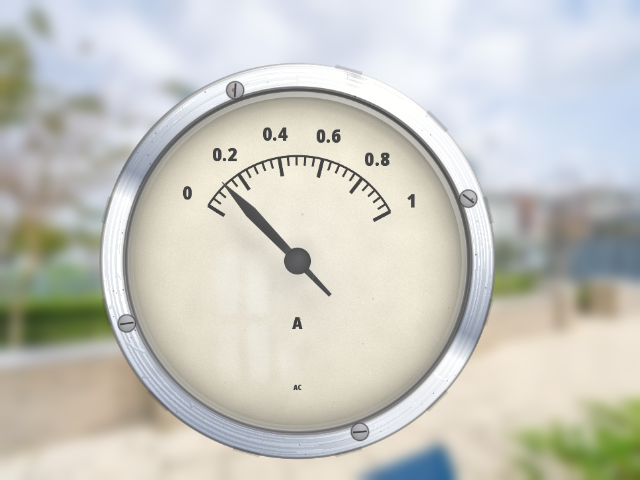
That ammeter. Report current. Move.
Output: 0.12 A
